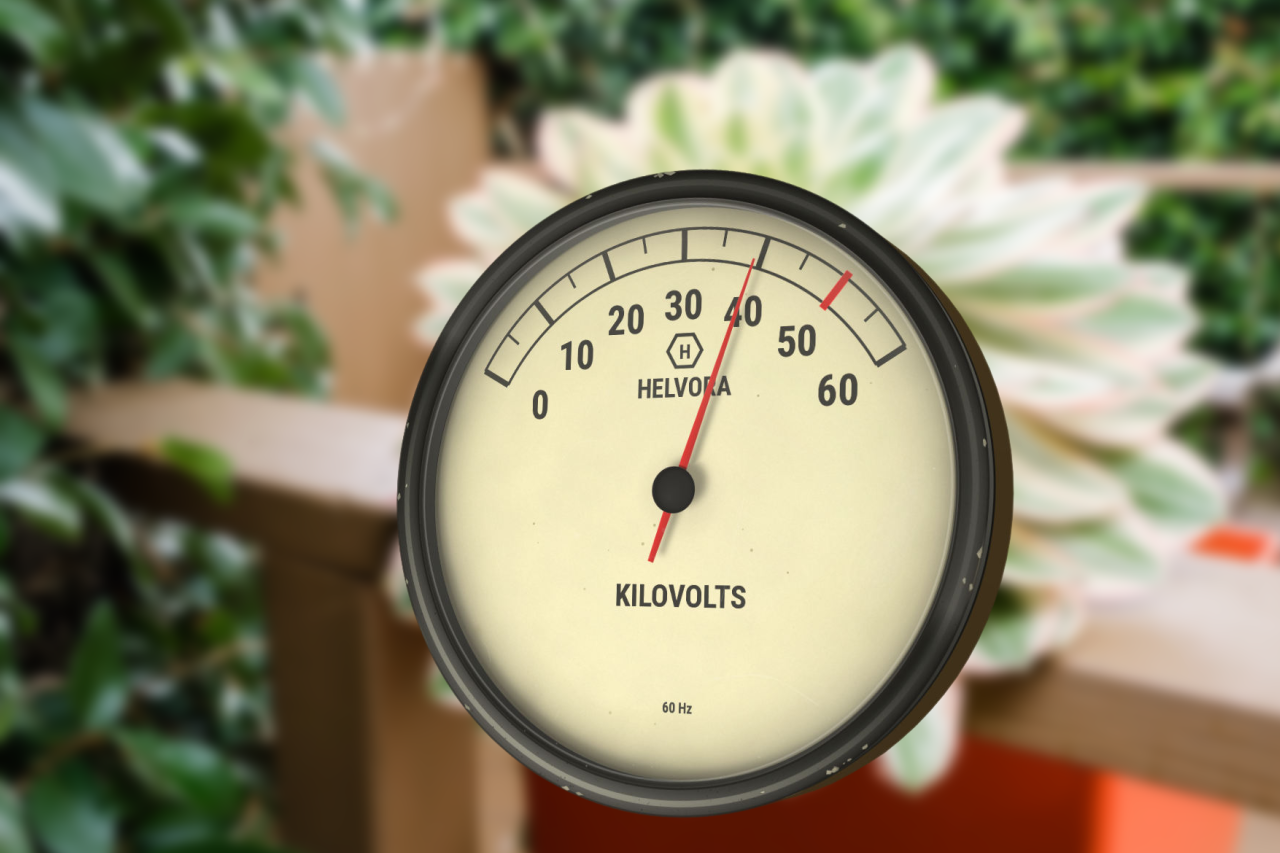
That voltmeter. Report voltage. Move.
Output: 40 kV
